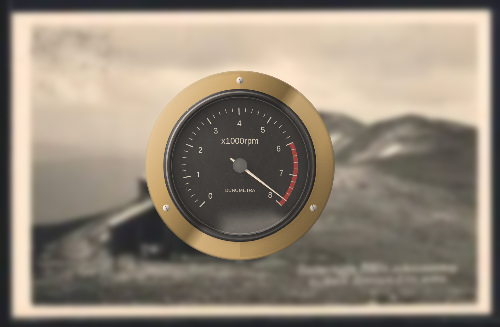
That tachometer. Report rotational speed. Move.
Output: 7800 rpm
